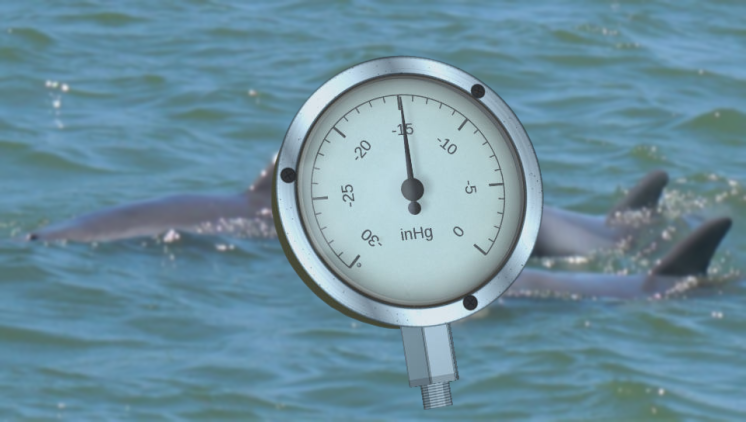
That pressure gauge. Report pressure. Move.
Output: -15 inHg
